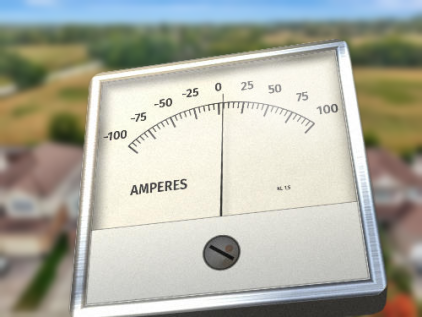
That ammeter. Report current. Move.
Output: 5 A
